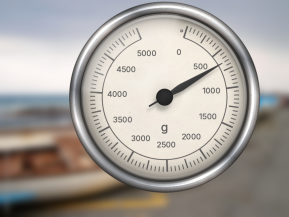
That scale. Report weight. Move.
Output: 650 g
